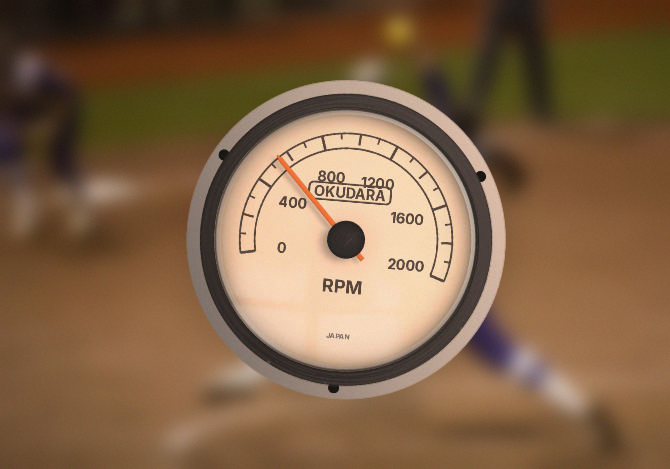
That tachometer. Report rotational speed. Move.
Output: 550 rpm
